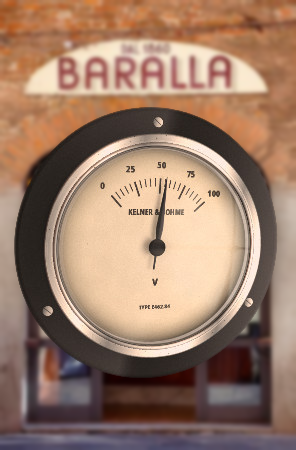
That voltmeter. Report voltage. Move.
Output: 55 V
